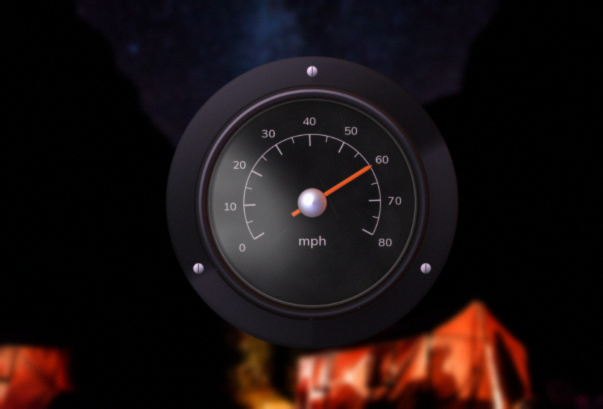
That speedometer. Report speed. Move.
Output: 60 mph
